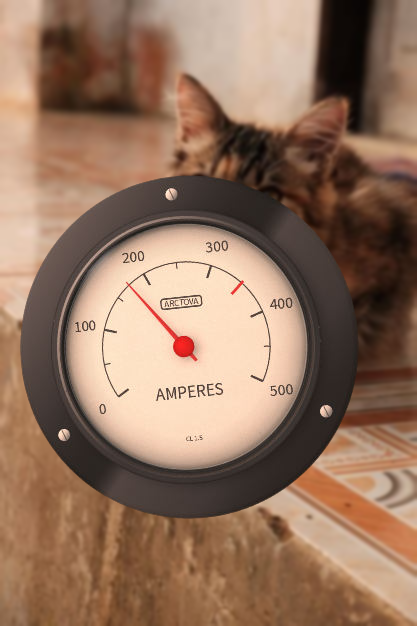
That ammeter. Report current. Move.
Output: 175 A
